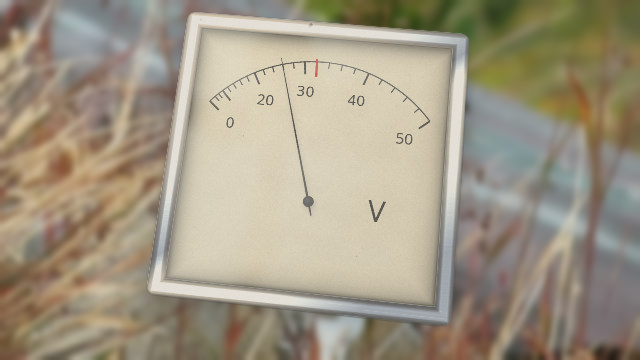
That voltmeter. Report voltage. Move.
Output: 26 V
